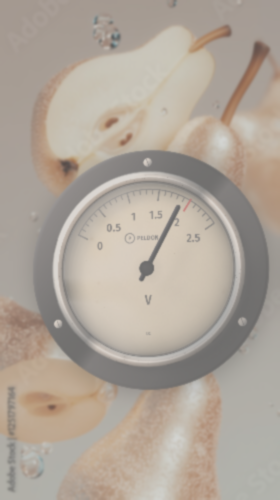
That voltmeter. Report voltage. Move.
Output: 1.9 V
